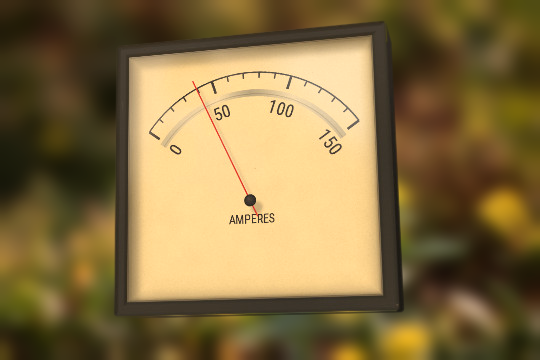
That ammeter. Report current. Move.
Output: 40 A
